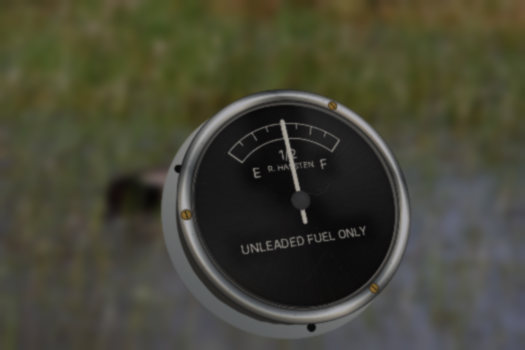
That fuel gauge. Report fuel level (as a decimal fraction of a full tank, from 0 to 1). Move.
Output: 0.5
